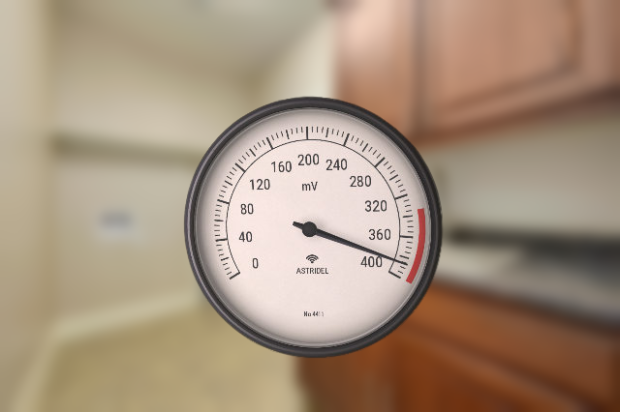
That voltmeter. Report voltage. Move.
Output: 385 mV
